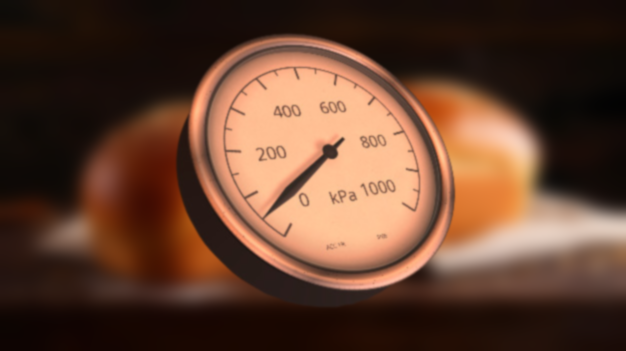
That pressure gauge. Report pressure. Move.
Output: 50 kPa
